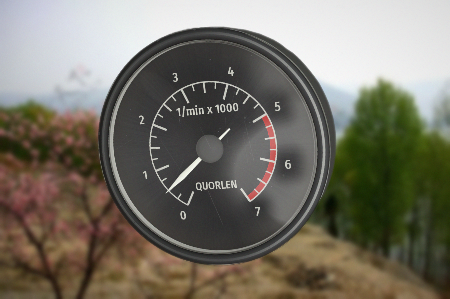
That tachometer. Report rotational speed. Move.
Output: 500 rpm
